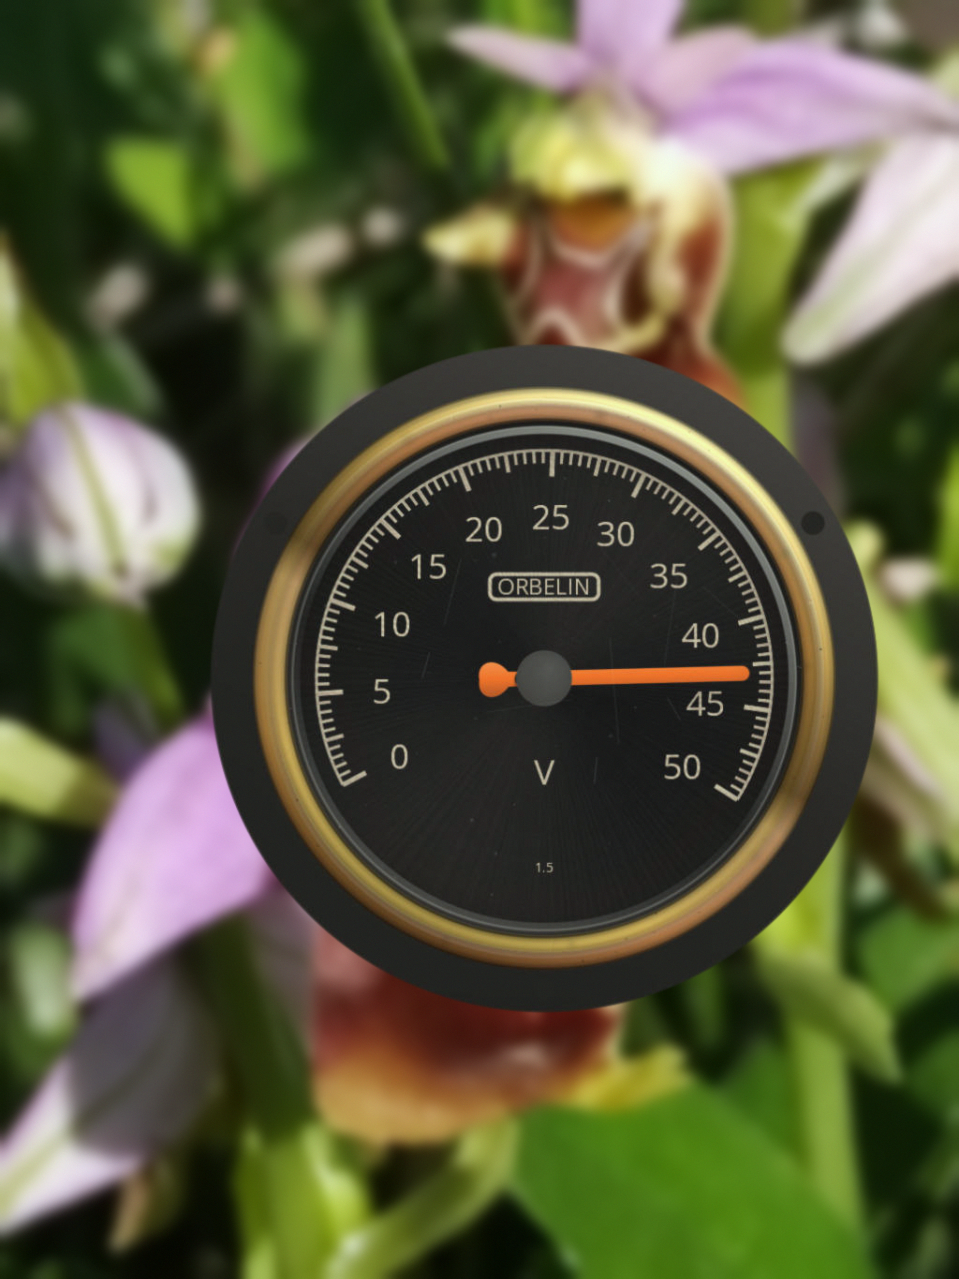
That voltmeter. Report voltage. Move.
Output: 43 V
